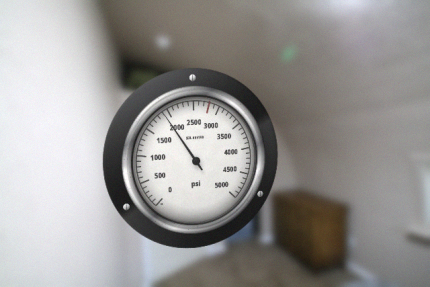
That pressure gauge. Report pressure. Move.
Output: 1900 psi
